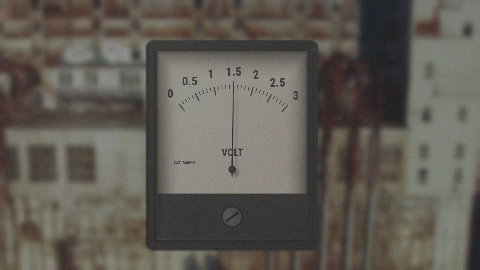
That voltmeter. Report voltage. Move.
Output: 1.5 V
